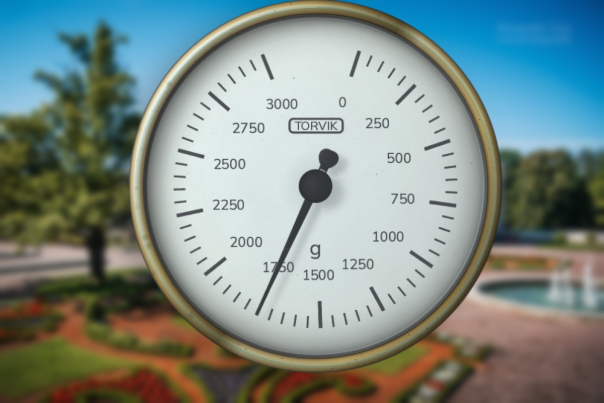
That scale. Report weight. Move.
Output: 1750 g
